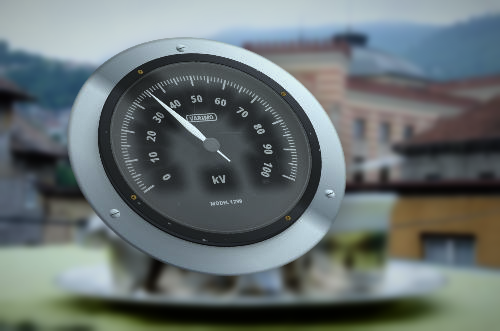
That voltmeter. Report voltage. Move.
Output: 35 kV
